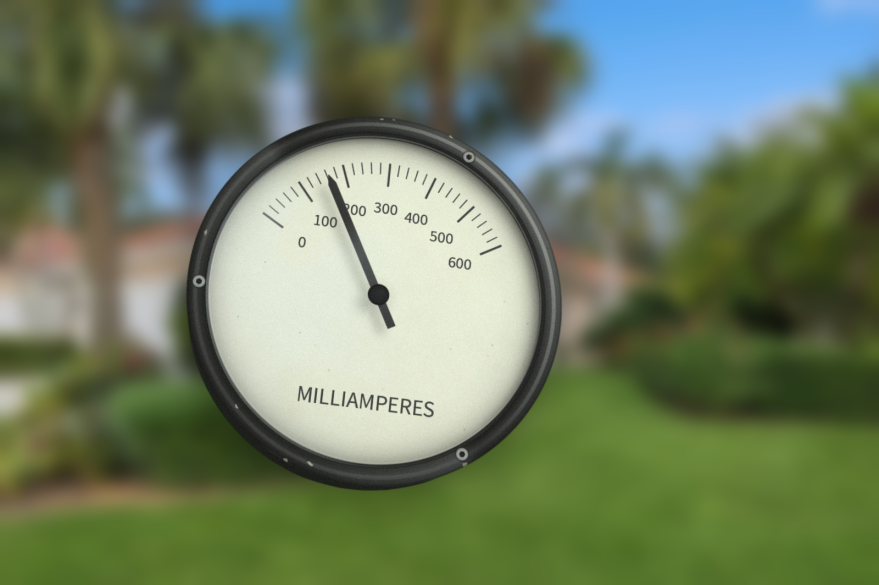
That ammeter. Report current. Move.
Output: 160 mA
